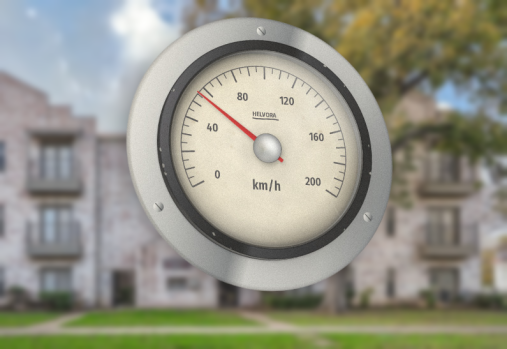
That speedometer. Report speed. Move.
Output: 55 km/h
